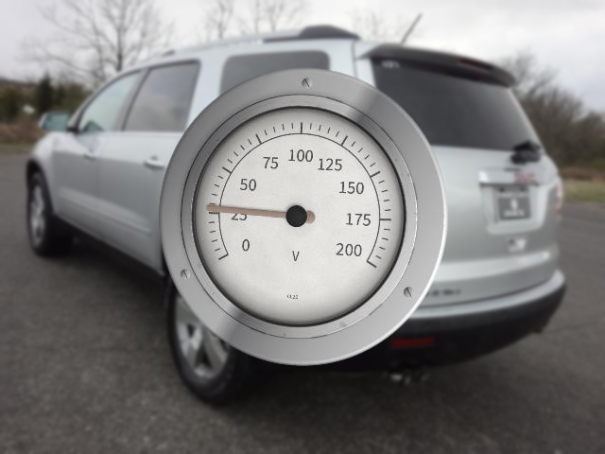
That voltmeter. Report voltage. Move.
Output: 27.5 V
